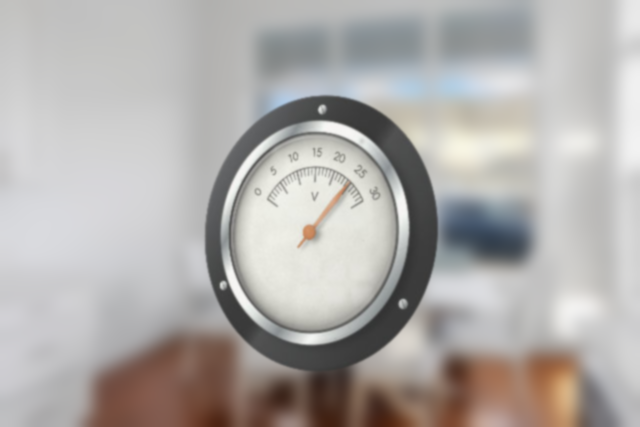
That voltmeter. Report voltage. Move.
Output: 25 V
